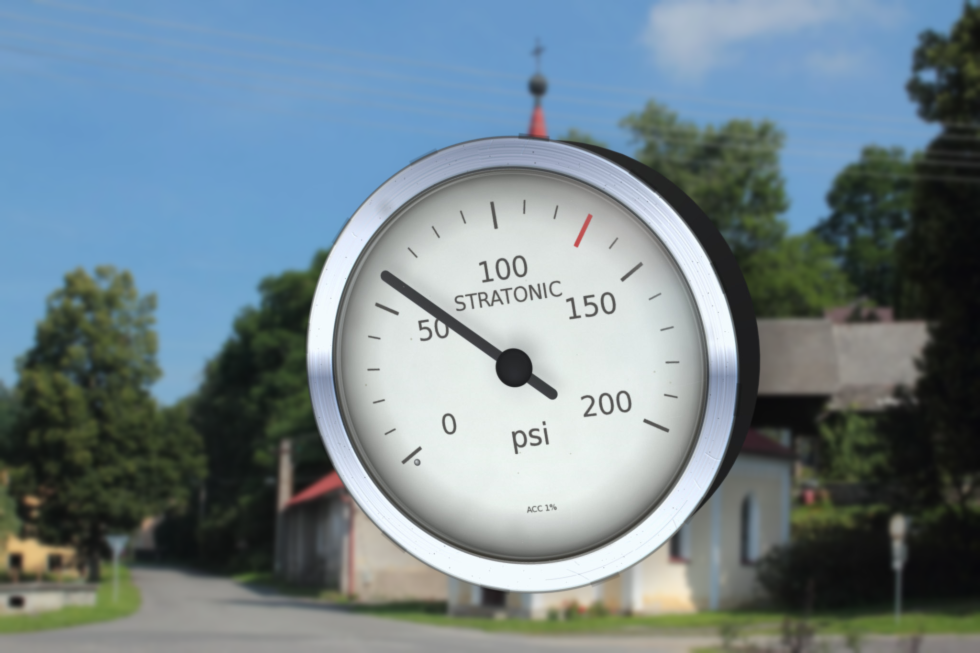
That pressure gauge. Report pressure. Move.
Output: 60 psi
